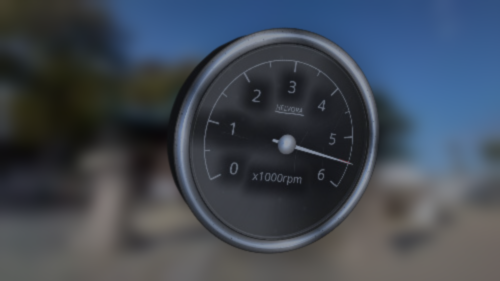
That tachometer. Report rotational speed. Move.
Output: 5500 rpm
